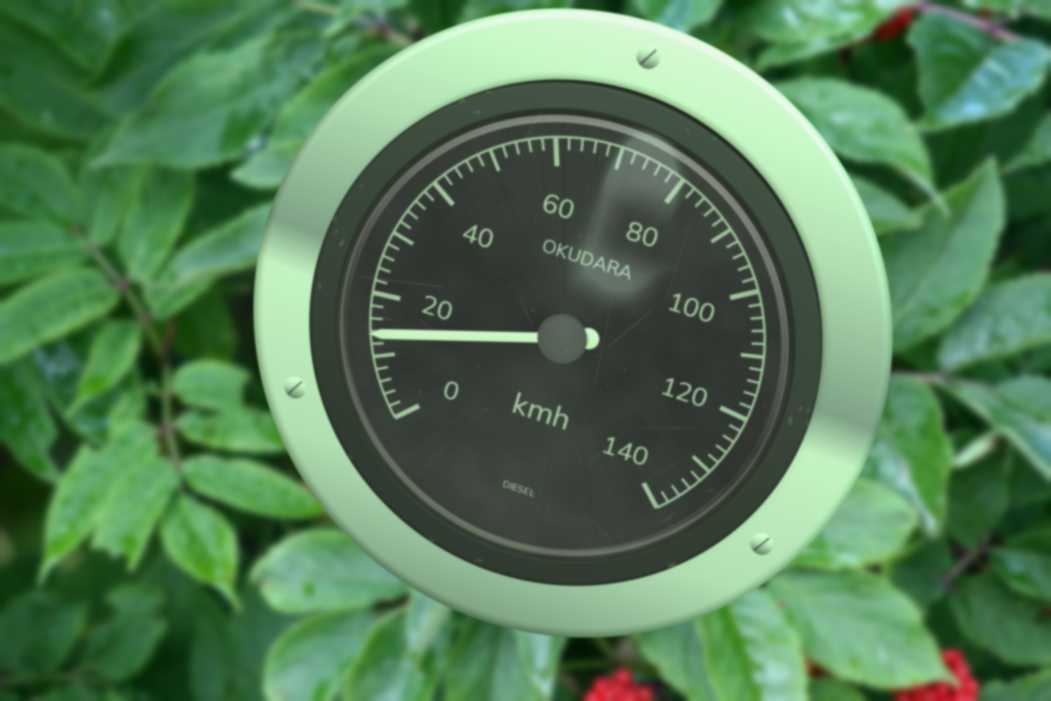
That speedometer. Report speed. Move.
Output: 14 km/h
